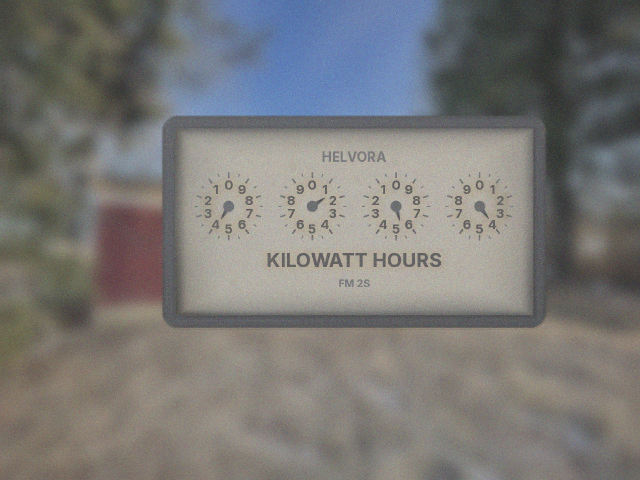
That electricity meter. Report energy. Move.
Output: 4154 kWh
